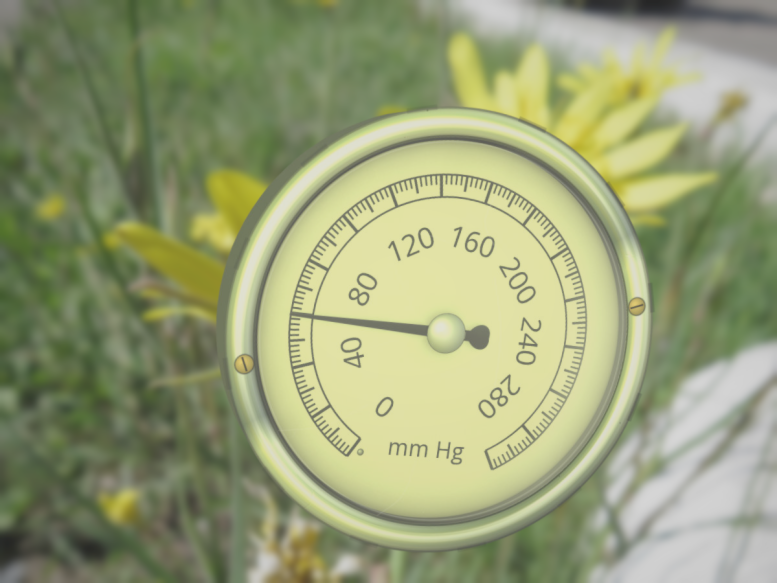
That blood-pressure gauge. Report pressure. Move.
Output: 60 mmHg
